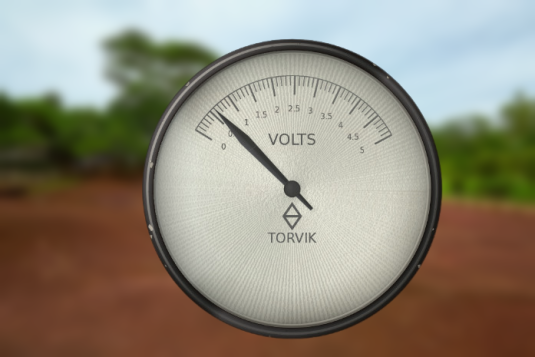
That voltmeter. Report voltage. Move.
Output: 0.6 V
